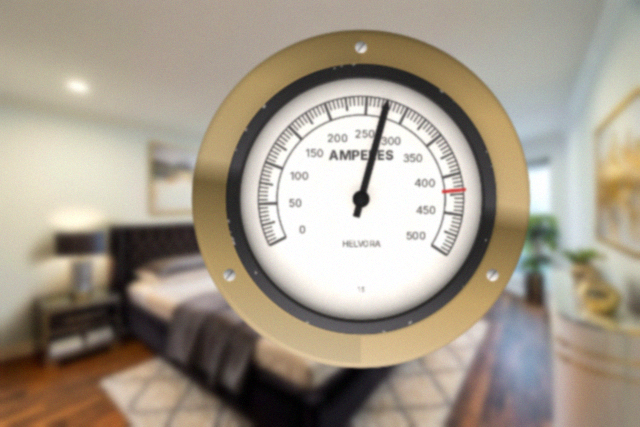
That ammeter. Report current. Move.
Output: 275 A
